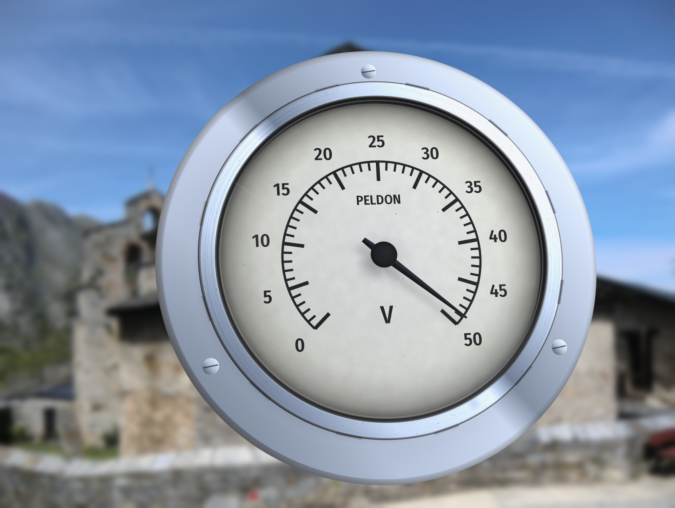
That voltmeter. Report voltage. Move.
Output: 49 V
